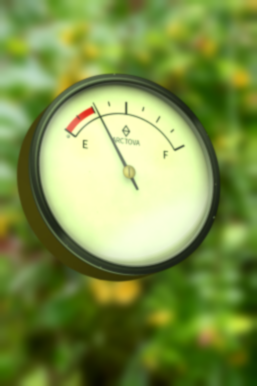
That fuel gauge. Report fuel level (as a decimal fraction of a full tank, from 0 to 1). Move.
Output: 0.25
